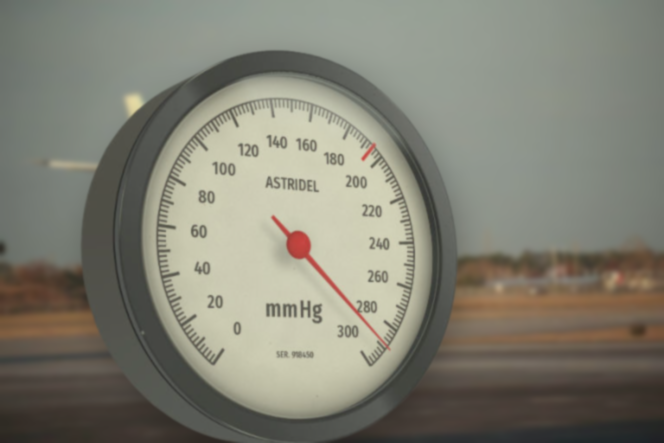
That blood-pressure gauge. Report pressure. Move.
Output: 290 mmHg
